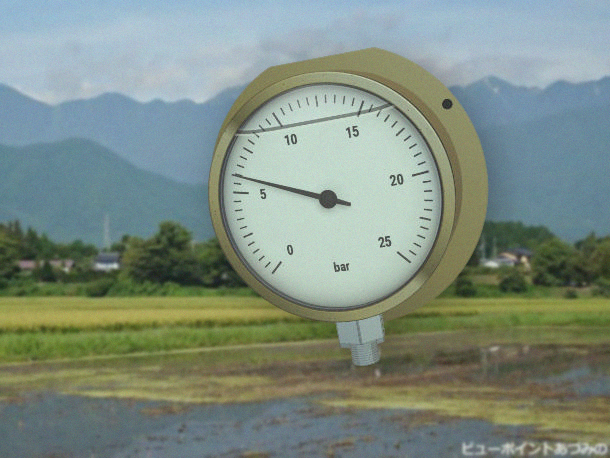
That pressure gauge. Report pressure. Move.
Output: 6 bar
